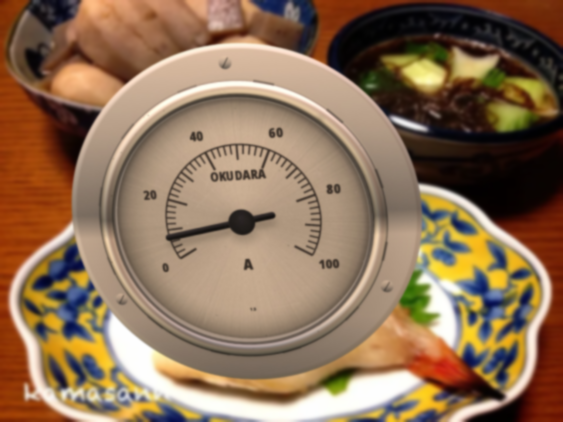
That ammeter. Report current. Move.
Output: 8 A
